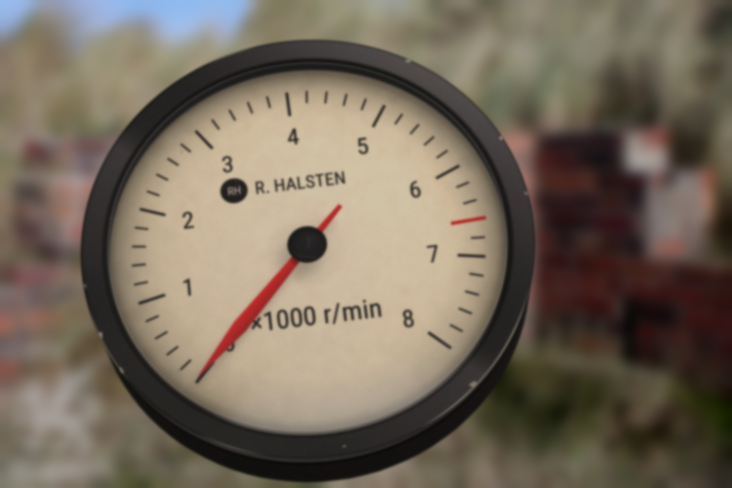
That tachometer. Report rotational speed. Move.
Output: 0 rpm
